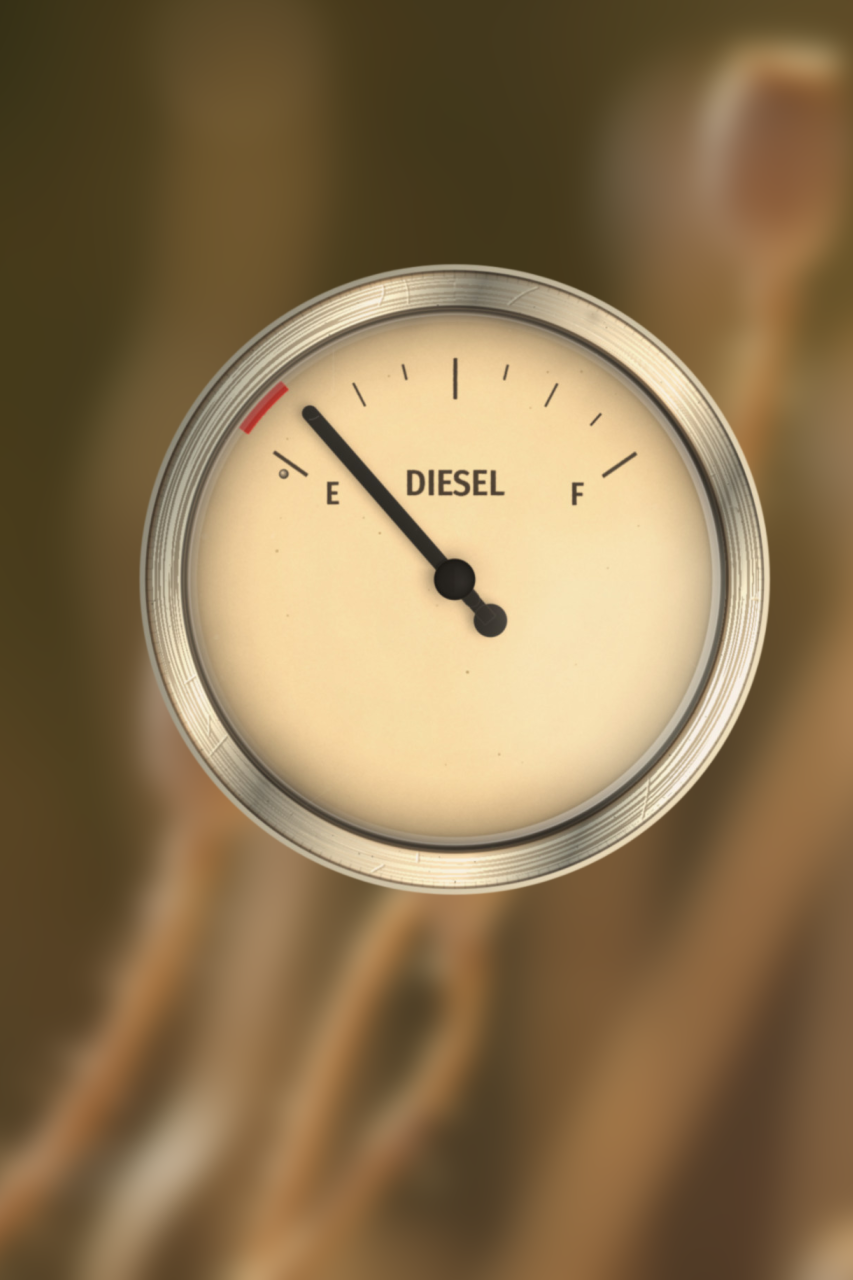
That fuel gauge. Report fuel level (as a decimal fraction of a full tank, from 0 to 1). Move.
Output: 0.125
